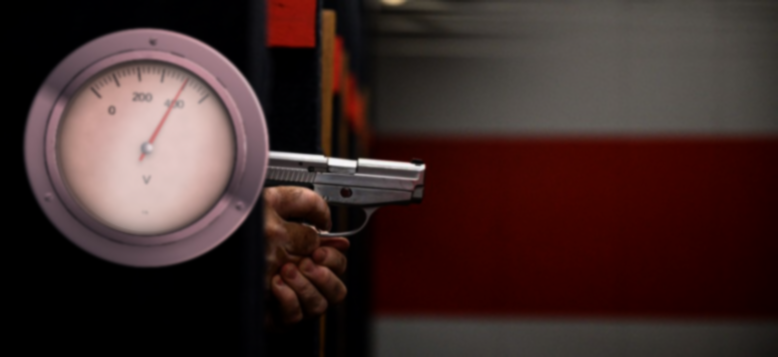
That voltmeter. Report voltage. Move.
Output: 400 V
